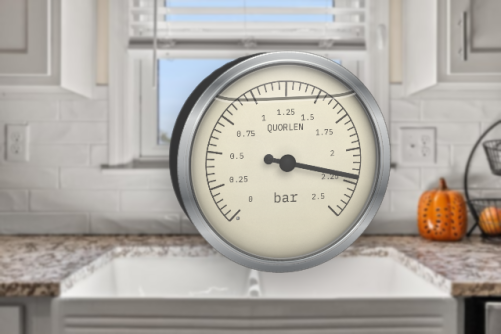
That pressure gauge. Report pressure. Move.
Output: 2.2 bar
